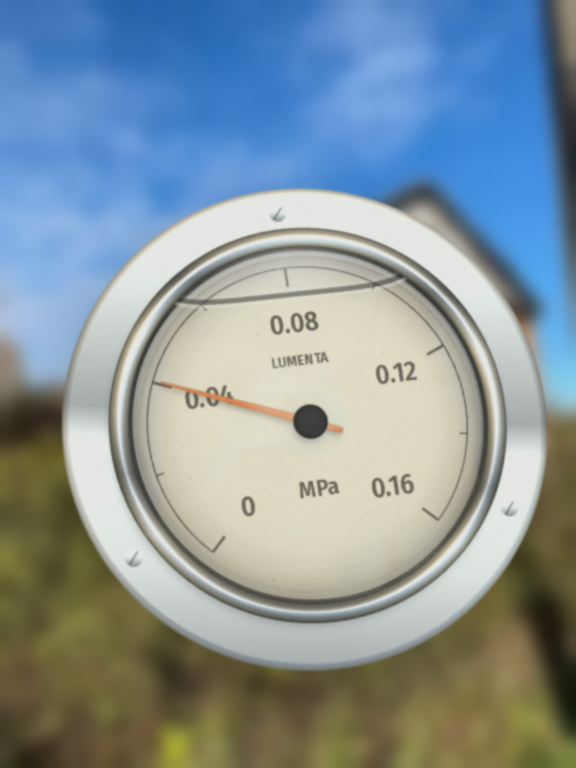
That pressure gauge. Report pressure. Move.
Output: 0.04 MPa
